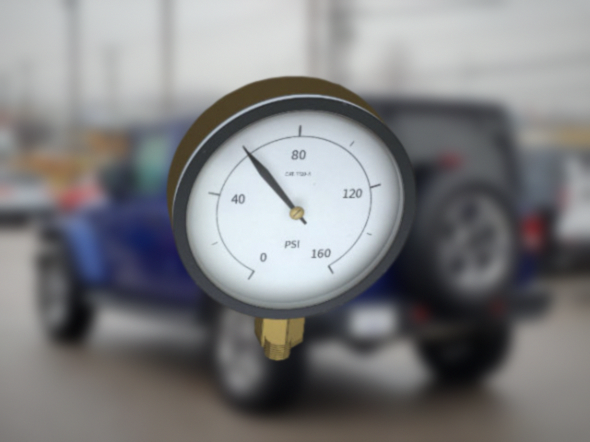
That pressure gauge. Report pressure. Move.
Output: 60 psi
